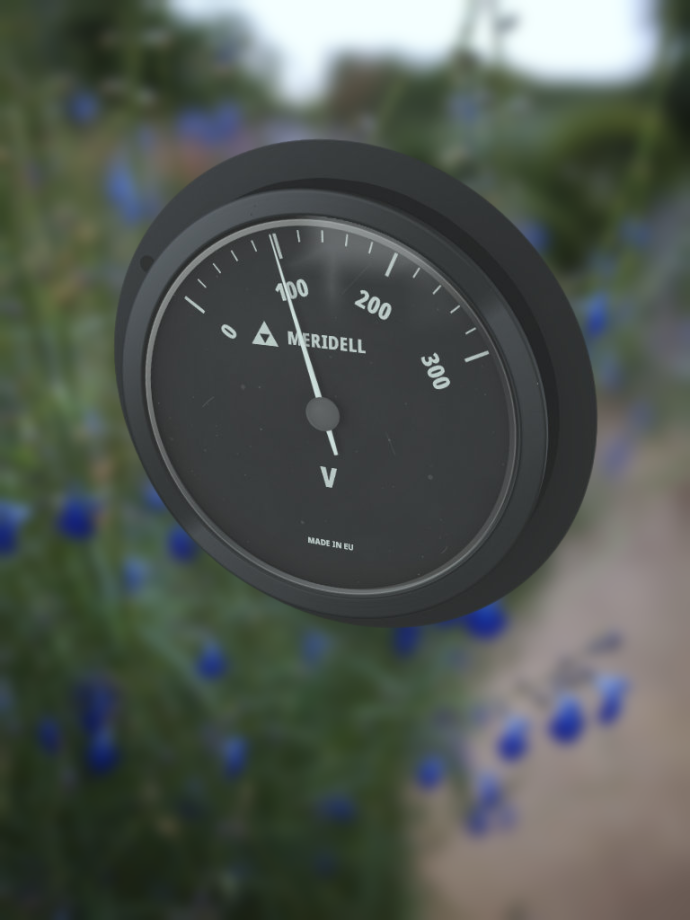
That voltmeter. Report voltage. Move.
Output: 100 V
